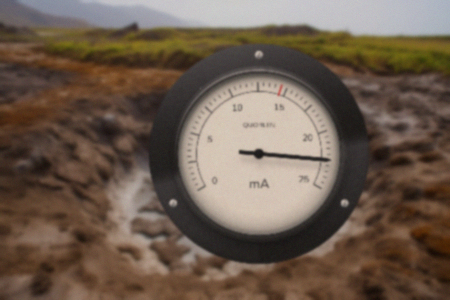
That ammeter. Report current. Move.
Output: 22.5 mA
